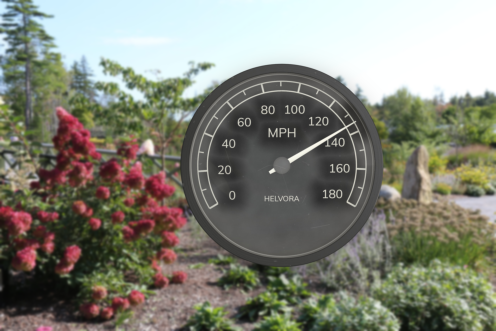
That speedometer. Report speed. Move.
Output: 135 mph
